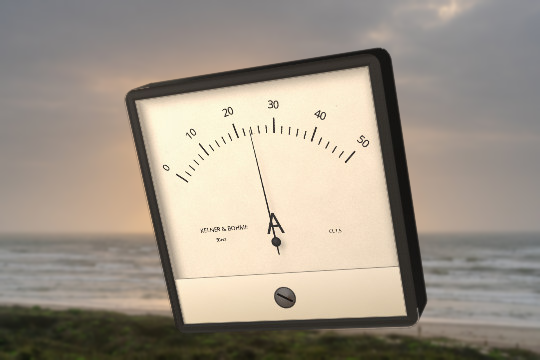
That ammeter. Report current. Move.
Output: 24 A
